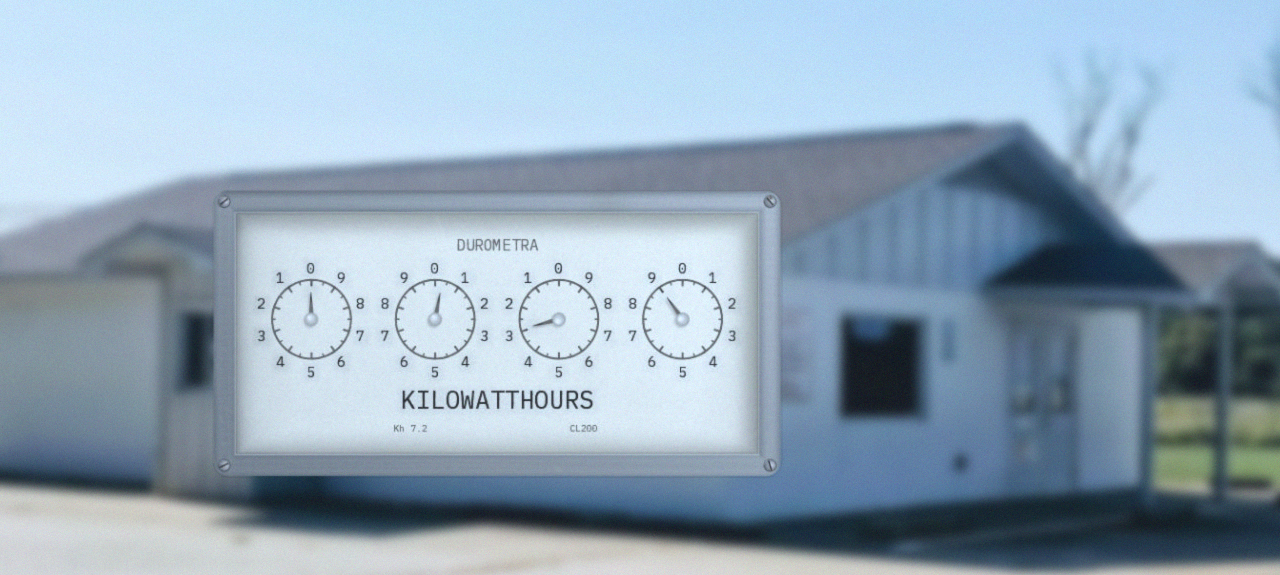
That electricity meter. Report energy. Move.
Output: 29 kWh
